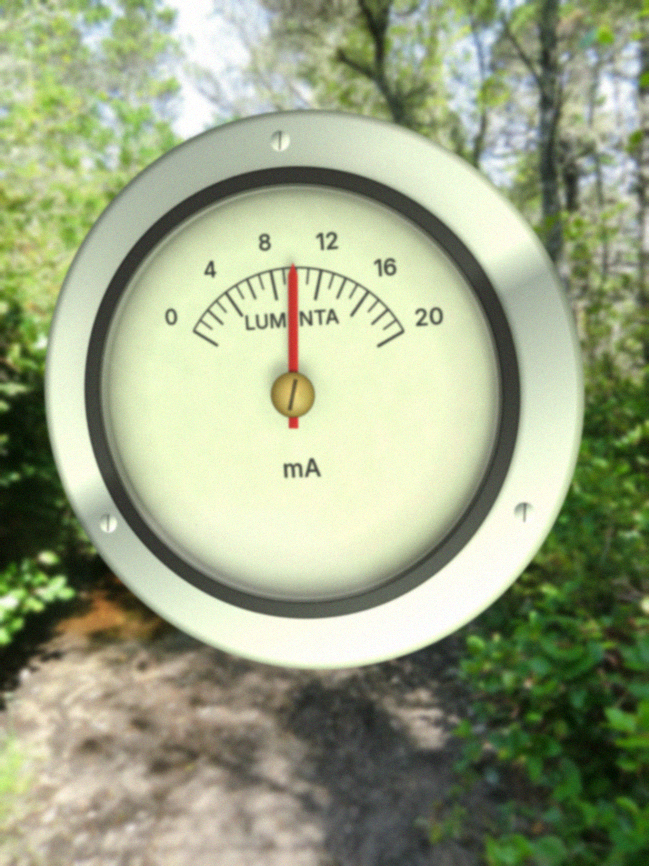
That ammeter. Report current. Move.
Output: 10 mA
